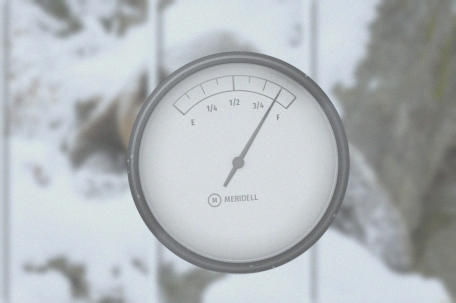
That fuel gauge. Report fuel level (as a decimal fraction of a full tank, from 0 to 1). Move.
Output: 0.875
